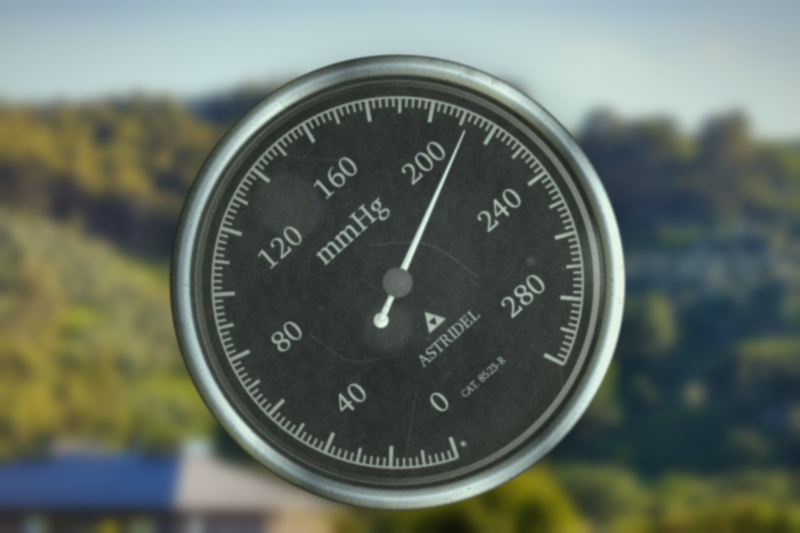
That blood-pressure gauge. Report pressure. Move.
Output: 212 mmHg
